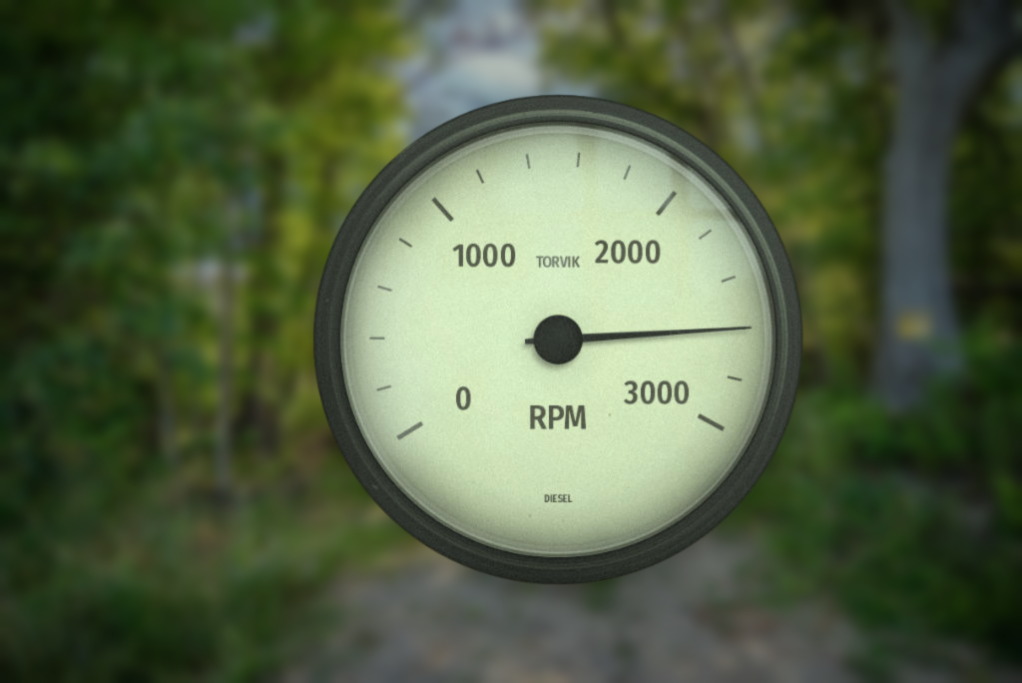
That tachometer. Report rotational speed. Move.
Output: 2600 rpm
